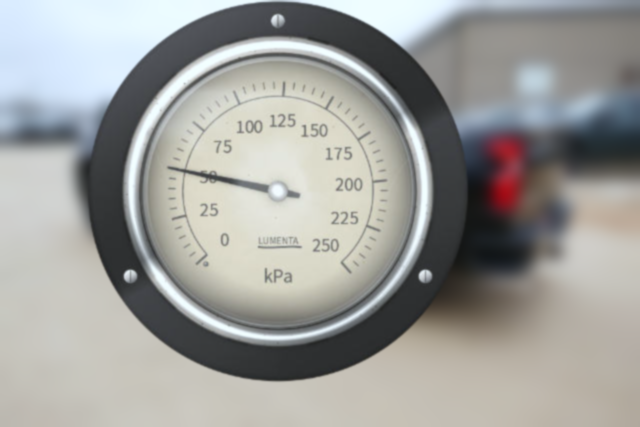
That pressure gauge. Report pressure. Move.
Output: 50 kPa
